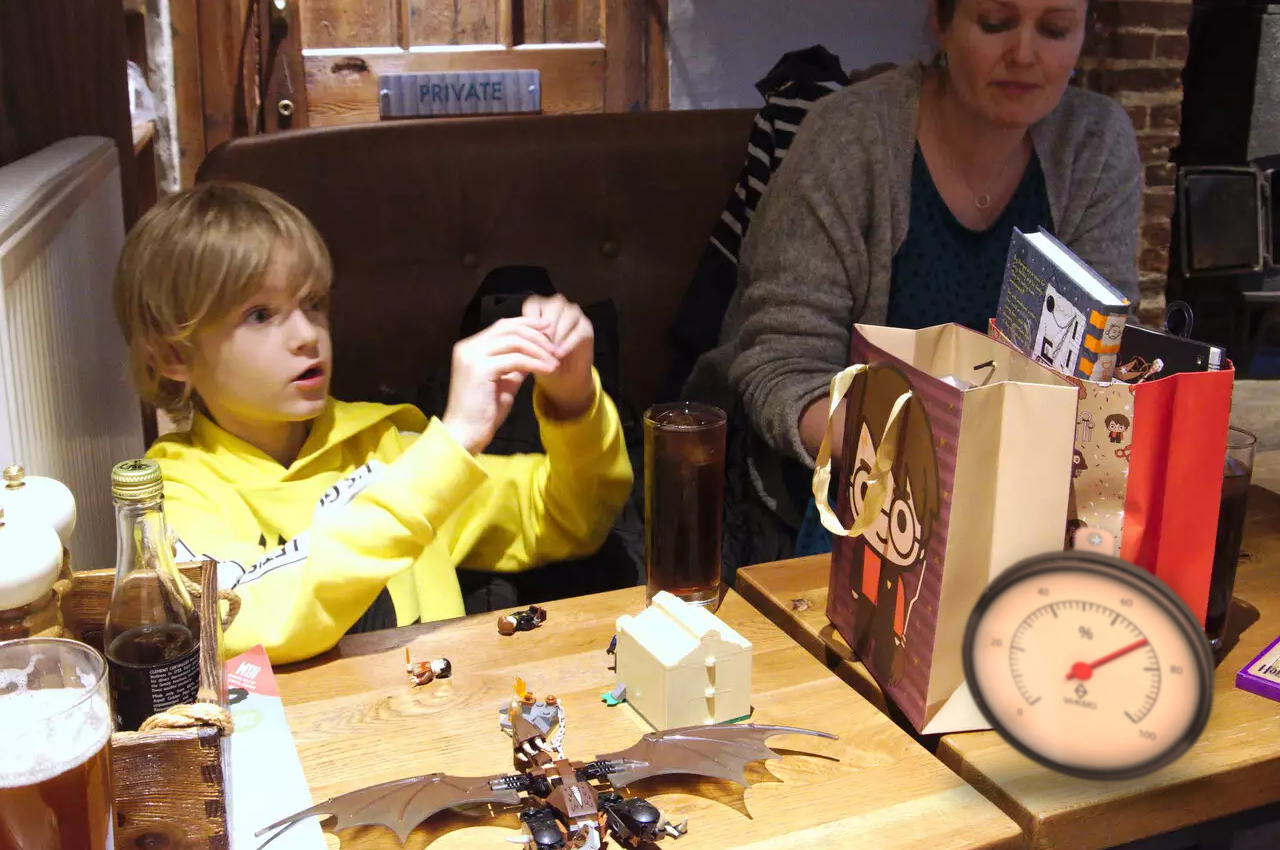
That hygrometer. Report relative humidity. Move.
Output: 70 %
